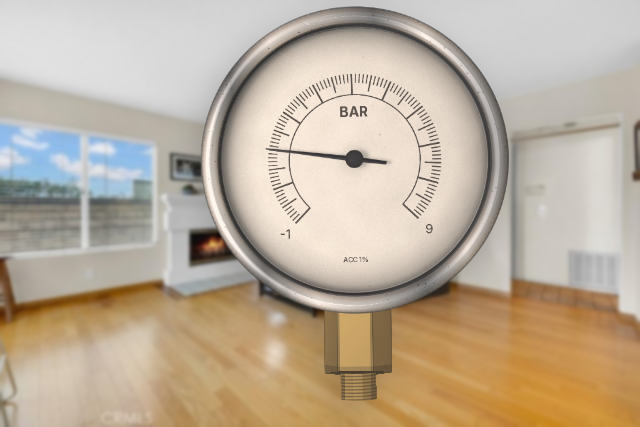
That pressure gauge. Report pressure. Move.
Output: 1 bar
